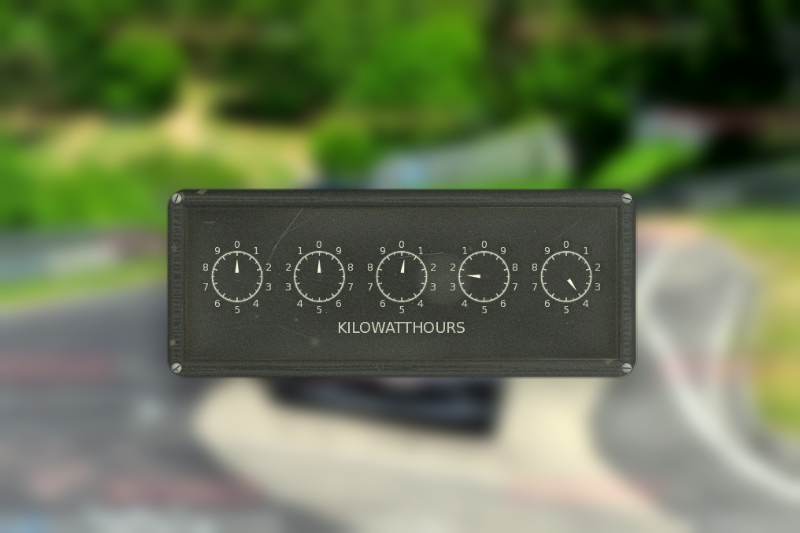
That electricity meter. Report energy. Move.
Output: 24 kWh
